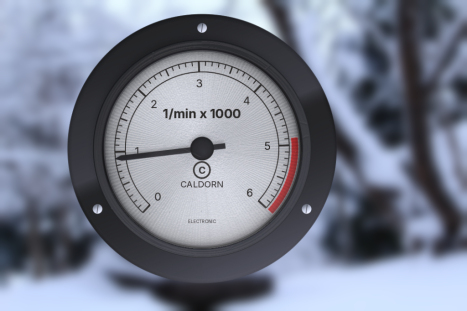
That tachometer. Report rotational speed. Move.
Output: 900 rpm
